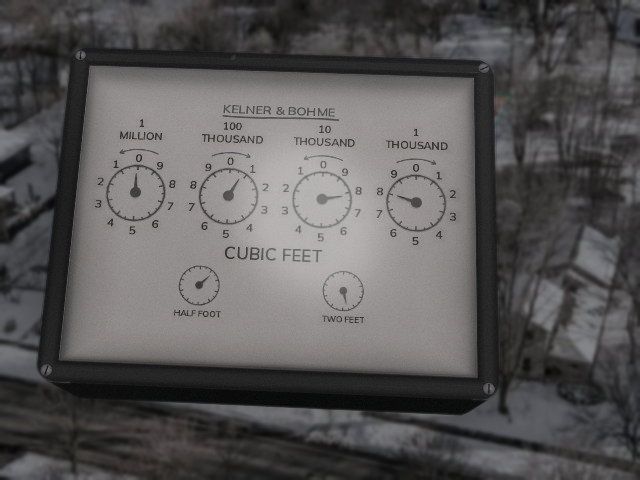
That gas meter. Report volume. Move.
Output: 7800 ft³
